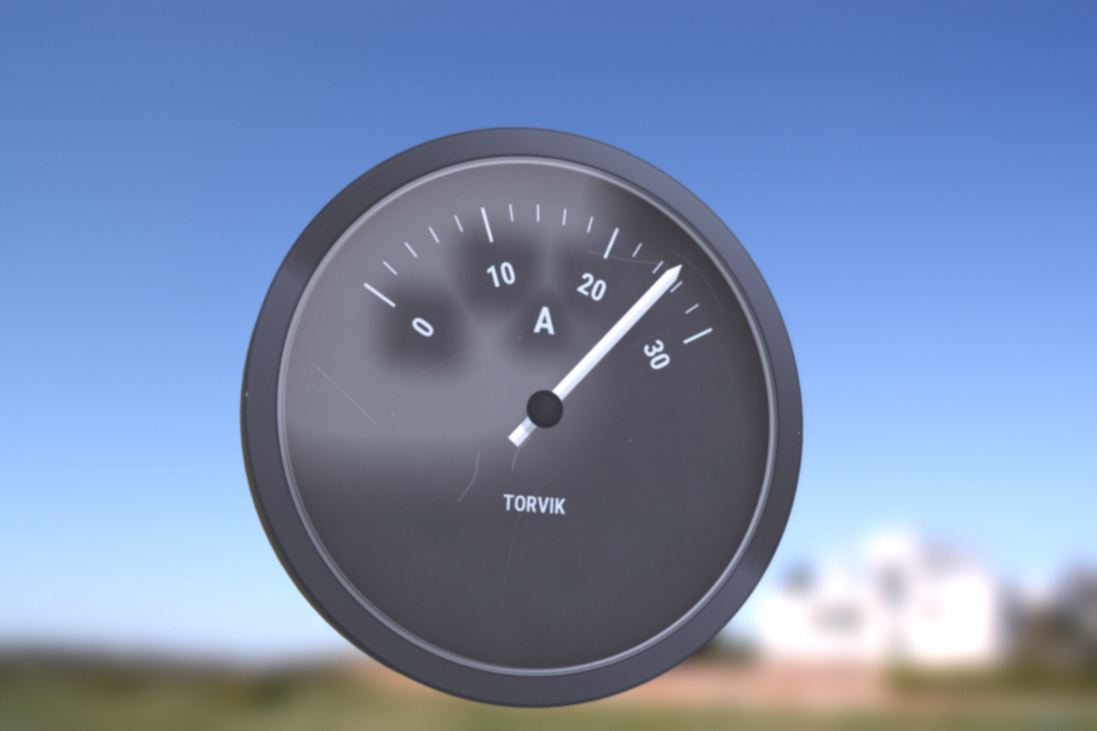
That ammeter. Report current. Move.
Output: 25 A
